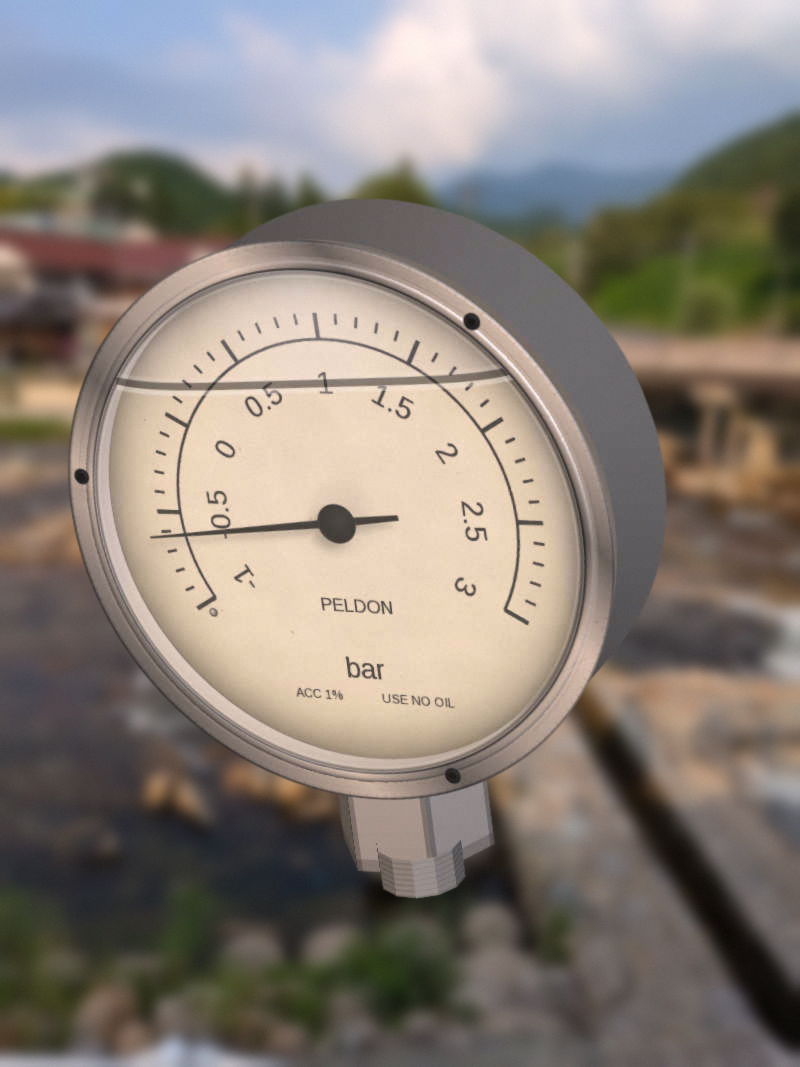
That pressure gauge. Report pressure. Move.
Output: -0.6 bar
